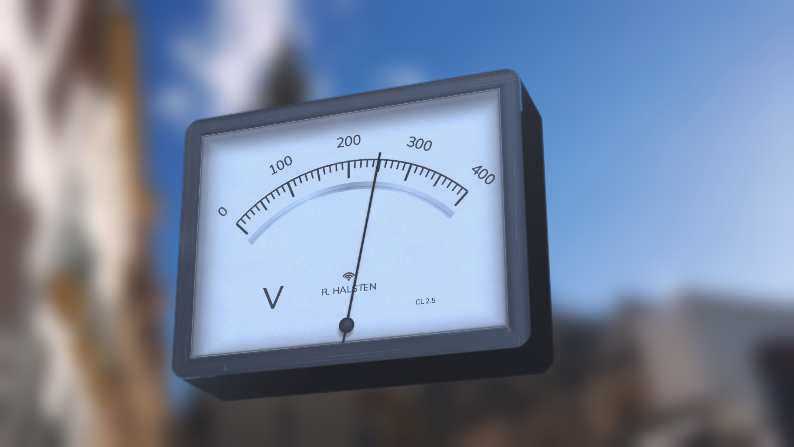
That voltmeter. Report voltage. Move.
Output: 250 V
